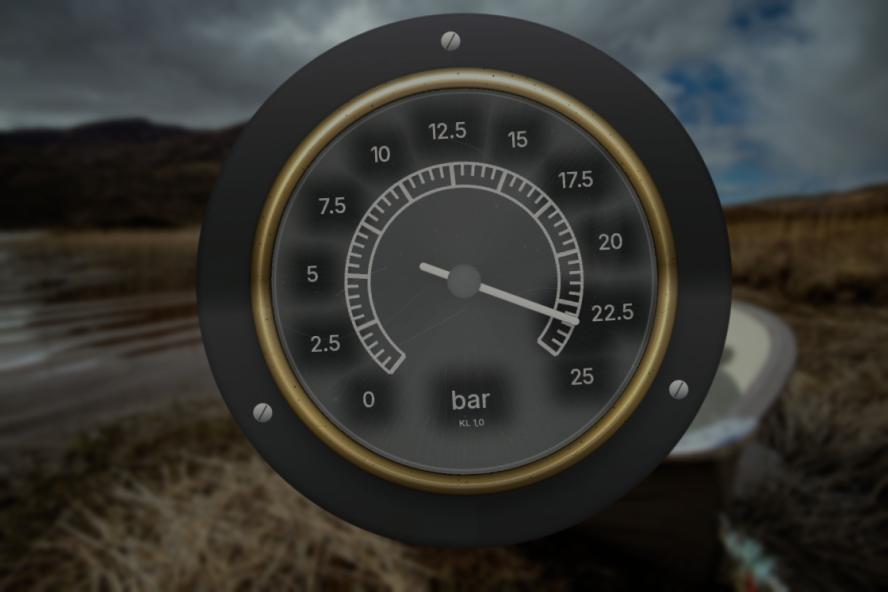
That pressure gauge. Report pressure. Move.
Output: 23.25 bar
